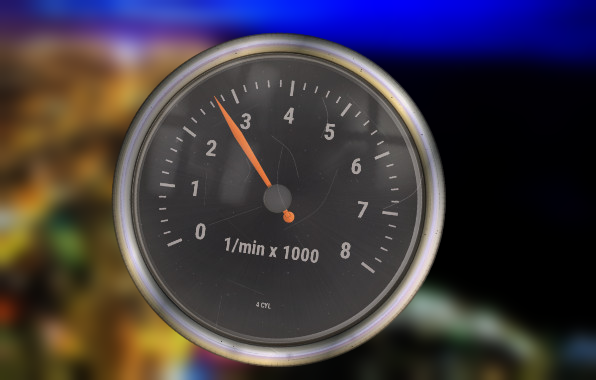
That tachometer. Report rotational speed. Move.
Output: 2700 rpm
